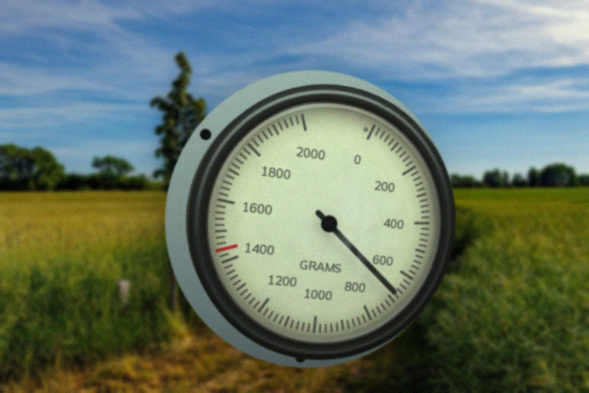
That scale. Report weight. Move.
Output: 680 g
